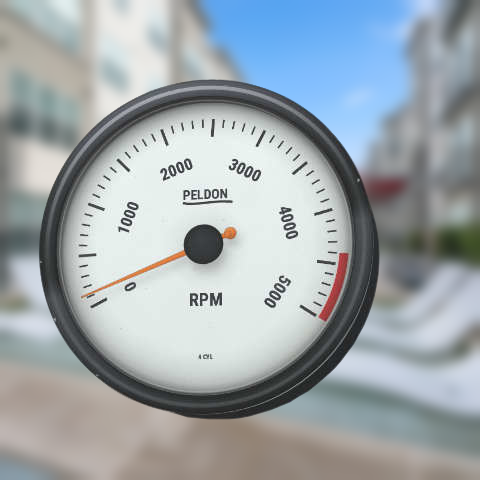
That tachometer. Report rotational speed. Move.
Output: 100 rpm
